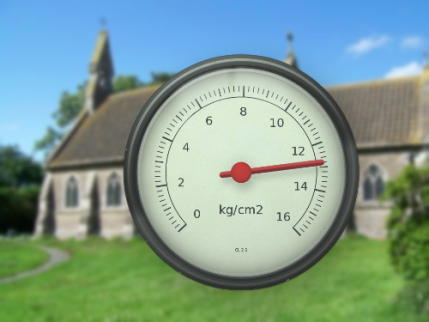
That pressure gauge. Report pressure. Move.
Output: 12.8 kg/cm²
